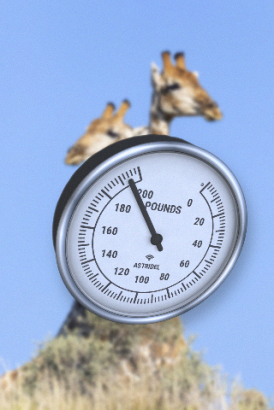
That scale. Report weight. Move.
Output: 194 lb
